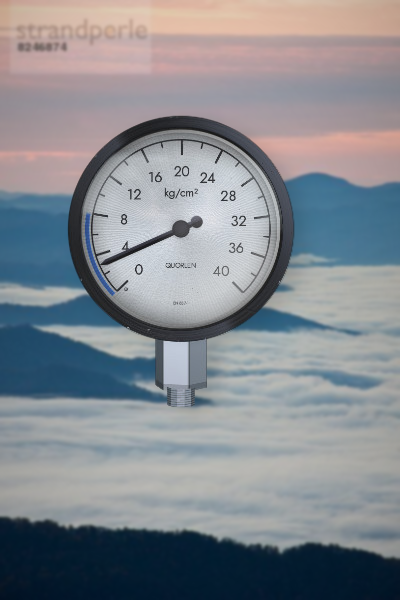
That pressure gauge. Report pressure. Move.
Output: 3 kg/cm²
